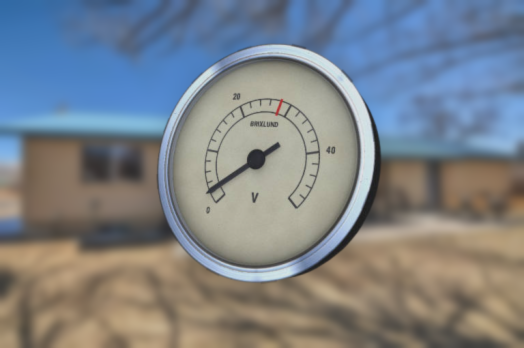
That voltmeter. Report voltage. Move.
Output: 2 V
